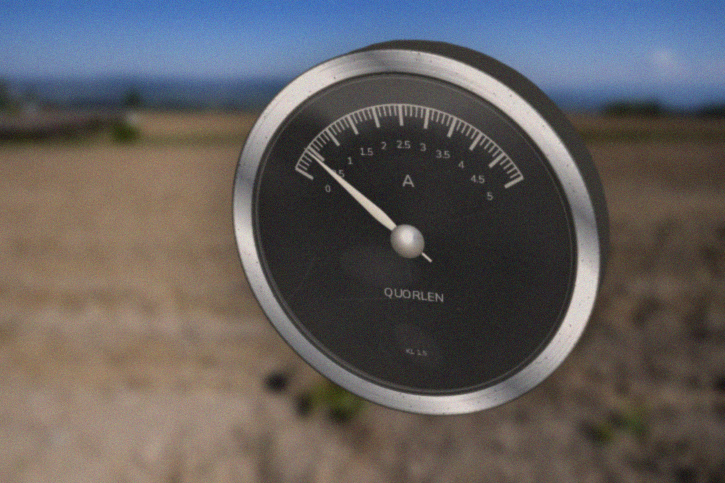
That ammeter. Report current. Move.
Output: 0.5 A
